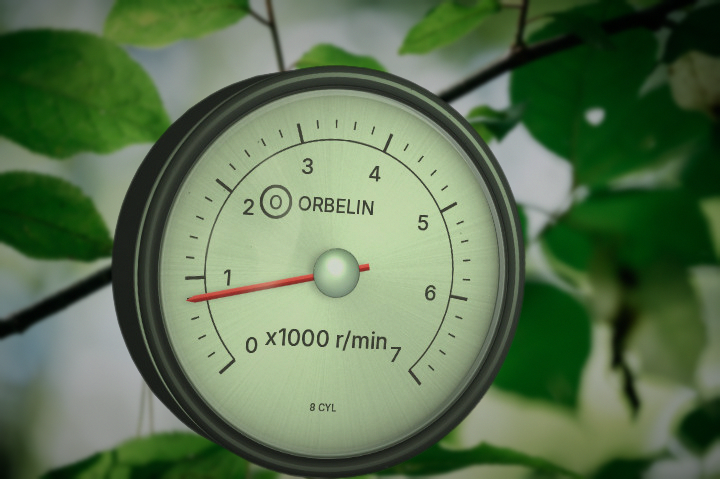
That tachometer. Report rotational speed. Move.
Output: 800 rpm
